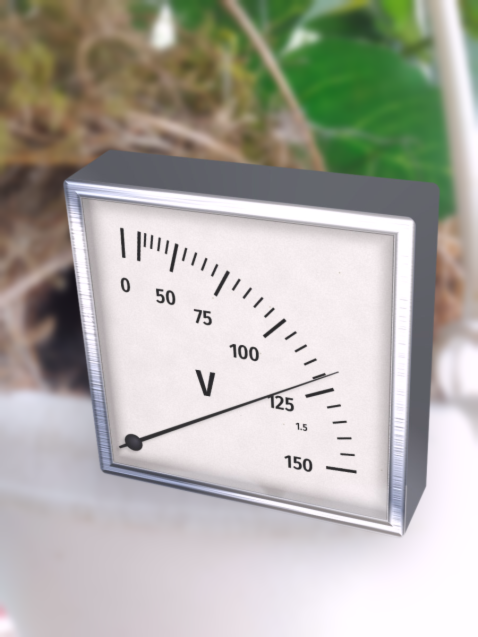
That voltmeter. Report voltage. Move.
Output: 120 V
